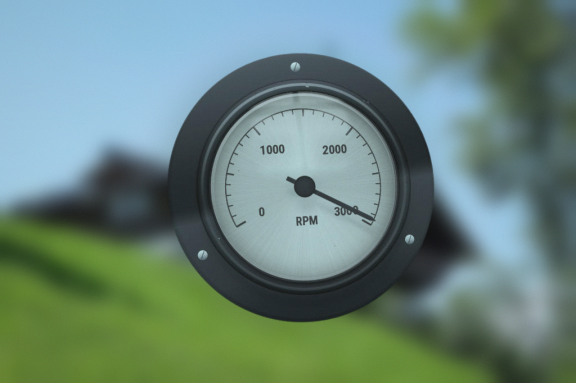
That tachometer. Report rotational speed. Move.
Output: 2950 rpm
